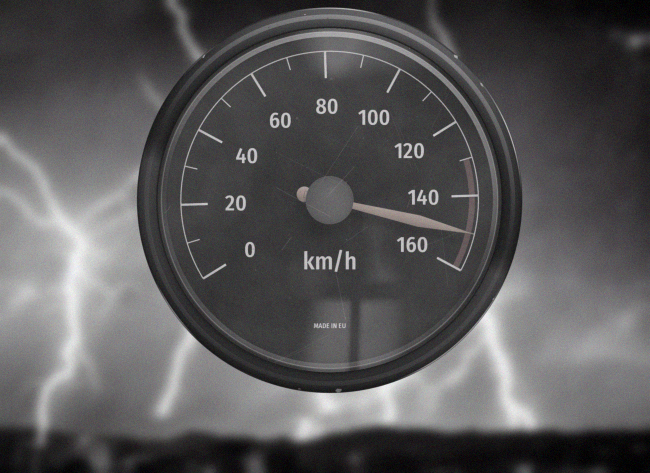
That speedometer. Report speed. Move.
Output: 150 km/h
